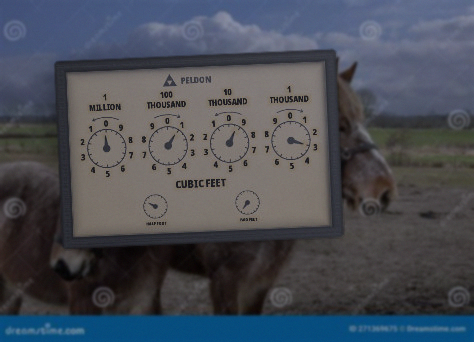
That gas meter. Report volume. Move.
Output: 9300 ft³
